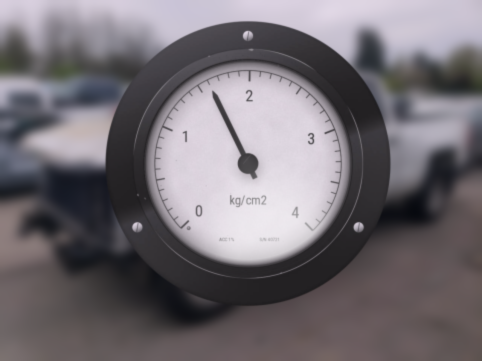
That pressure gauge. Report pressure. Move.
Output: 1.6 kg/cm²
